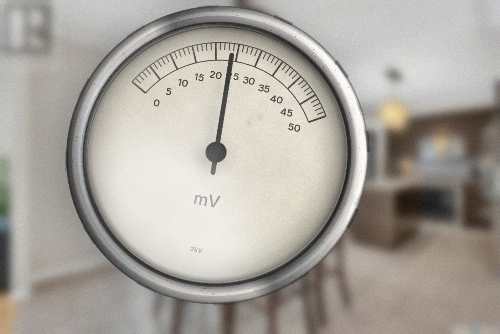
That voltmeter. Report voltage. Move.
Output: 24 mV
